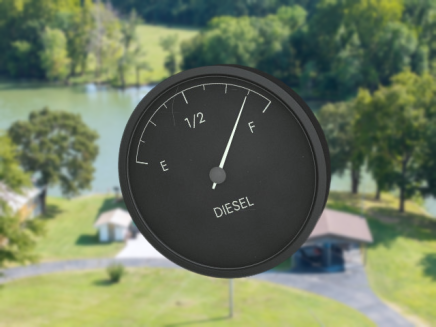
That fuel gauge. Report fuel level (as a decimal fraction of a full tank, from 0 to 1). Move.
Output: 0.875
